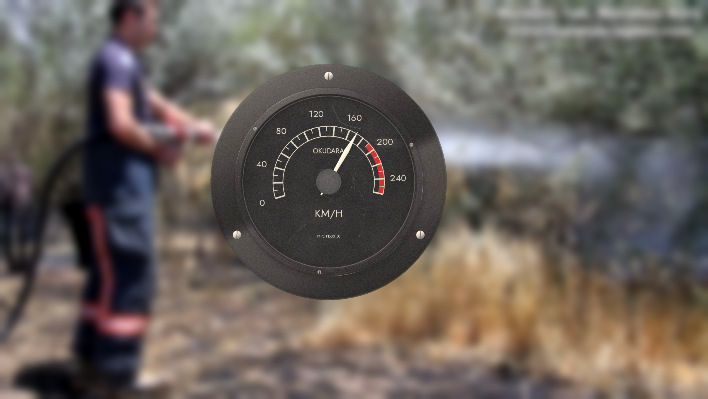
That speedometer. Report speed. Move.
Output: 170 km/h
